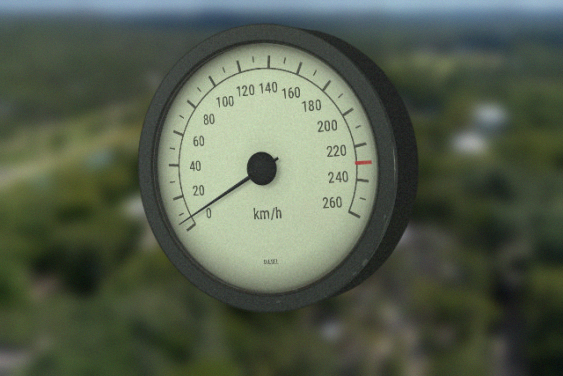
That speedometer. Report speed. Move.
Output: 5 km/h
